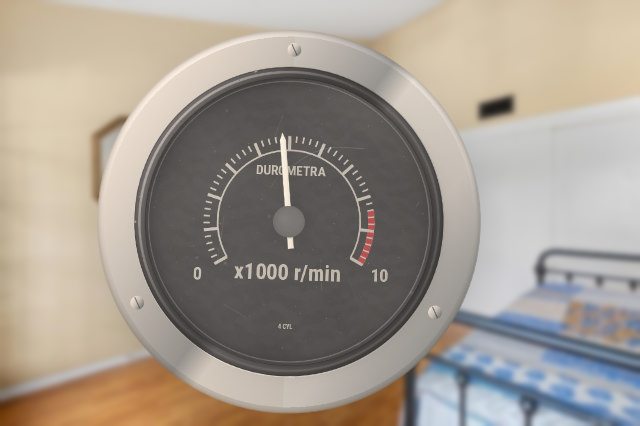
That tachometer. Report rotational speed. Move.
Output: 4800 rpm
